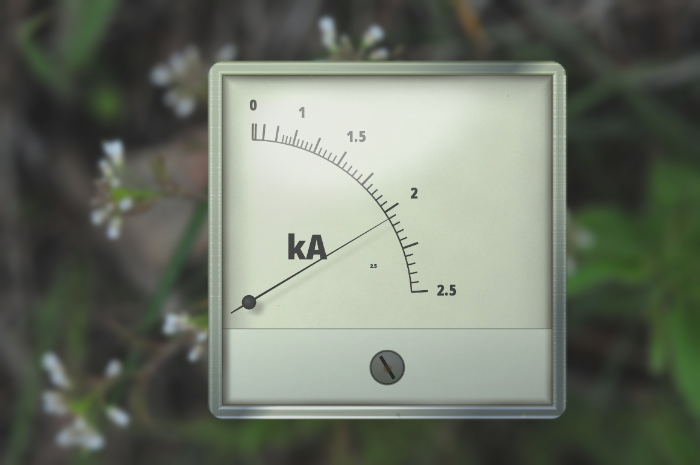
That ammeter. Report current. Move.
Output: 2.05 kA
